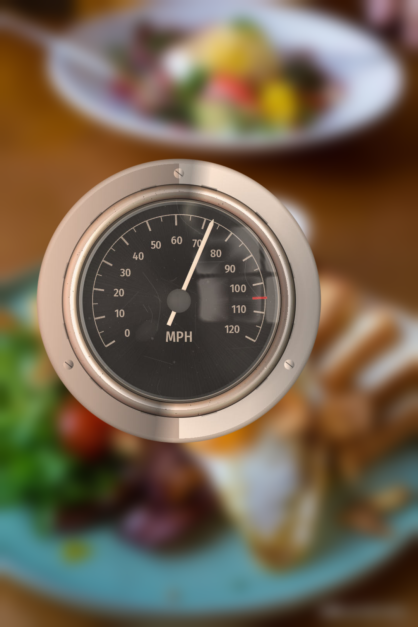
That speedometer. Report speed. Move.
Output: 72.5 mph
